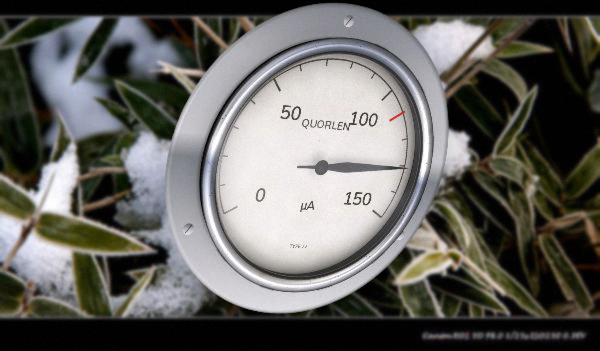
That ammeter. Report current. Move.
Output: 130 µA
